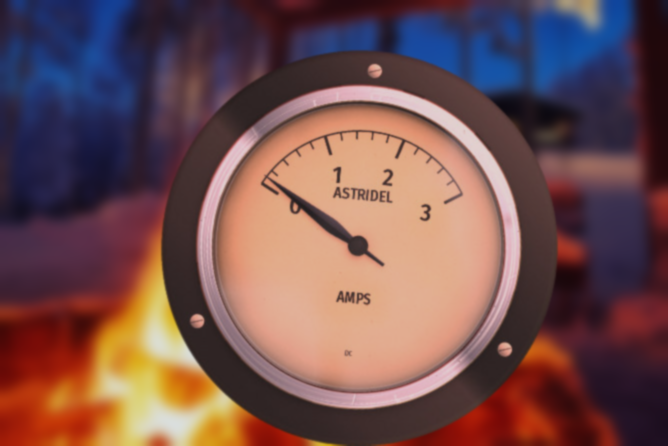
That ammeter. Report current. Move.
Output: 0.1 A
